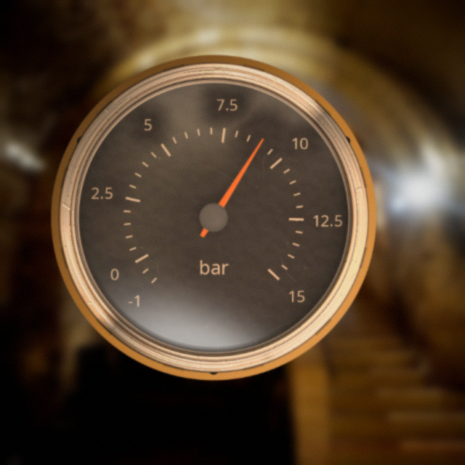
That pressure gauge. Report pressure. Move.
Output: 9 bar
